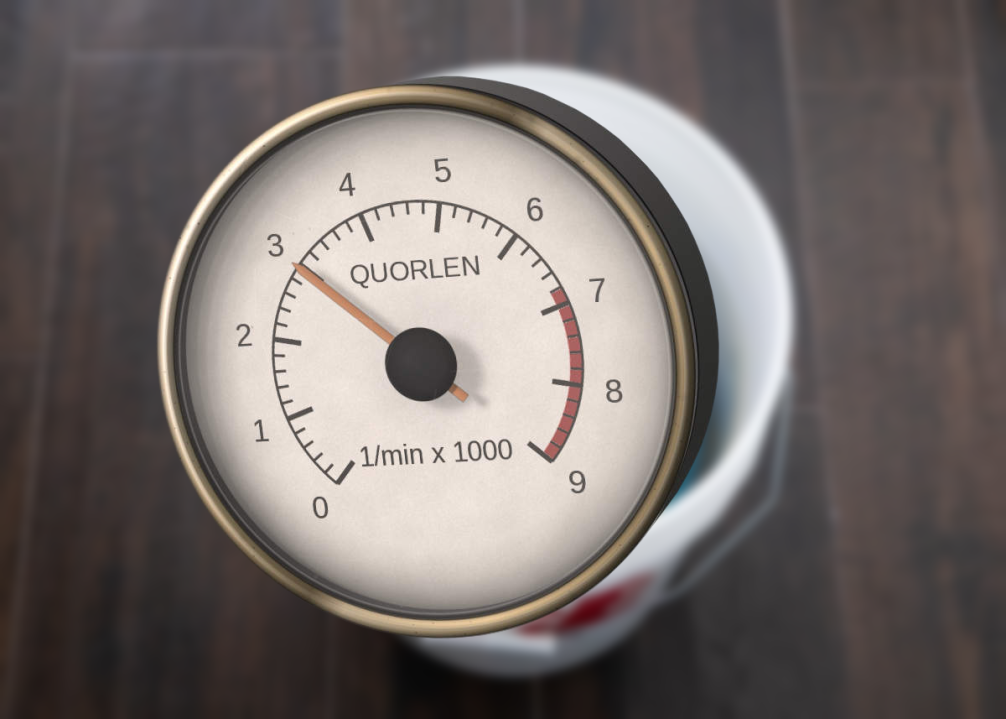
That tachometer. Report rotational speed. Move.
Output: 3000 rpm
